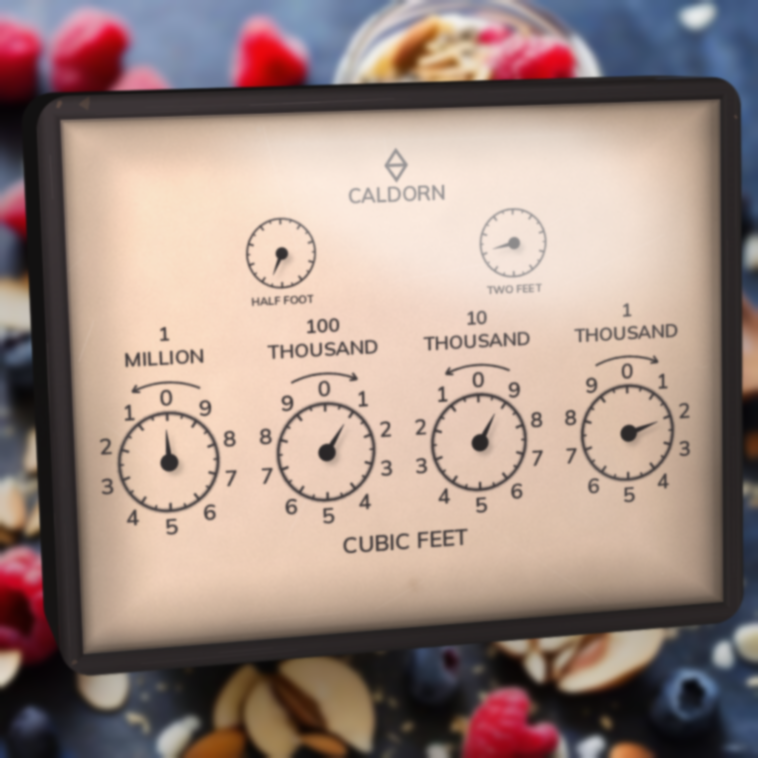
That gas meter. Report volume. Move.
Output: 9200 ft³
